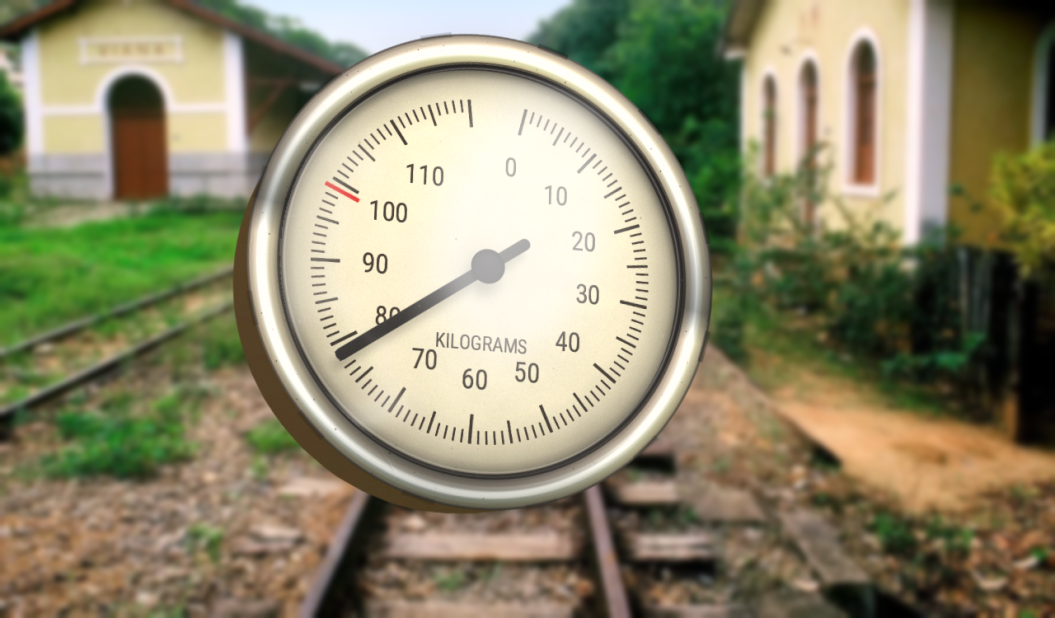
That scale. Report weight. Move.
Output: 78.5 kg
